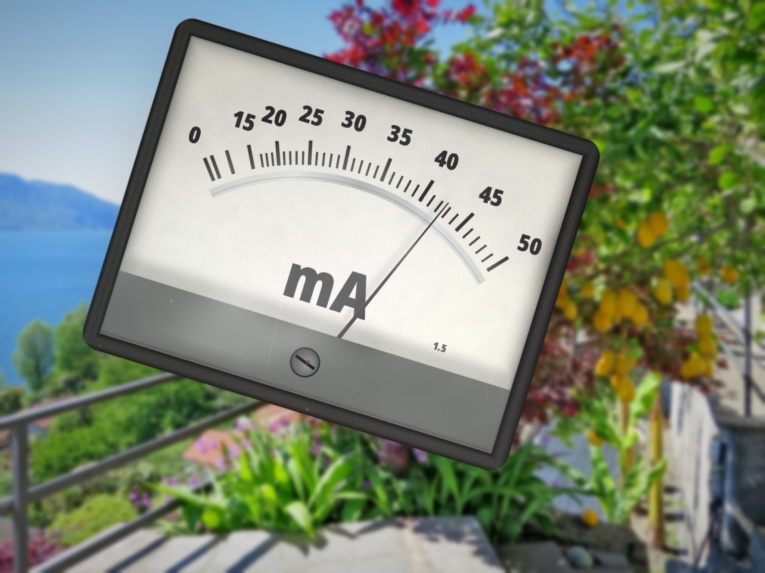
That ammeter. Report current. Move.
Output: 42.5 mA
